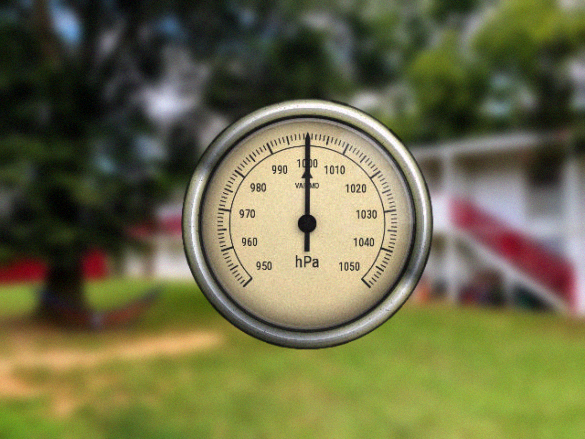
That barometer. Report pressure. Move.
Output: 1000 hPa
